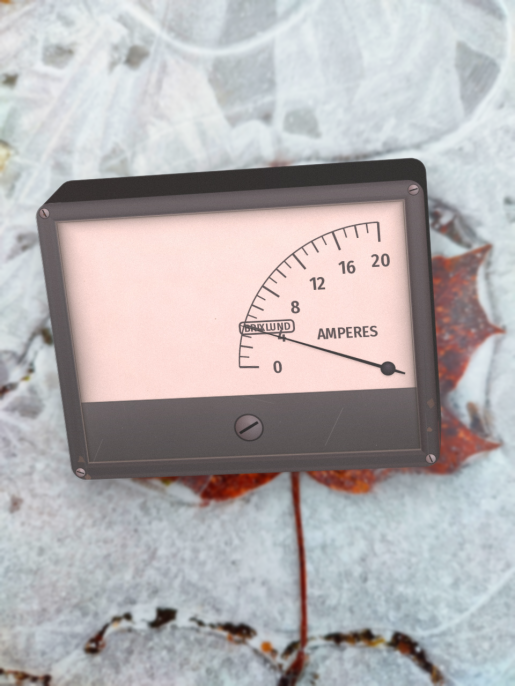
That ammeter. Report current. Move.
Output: 4 A
